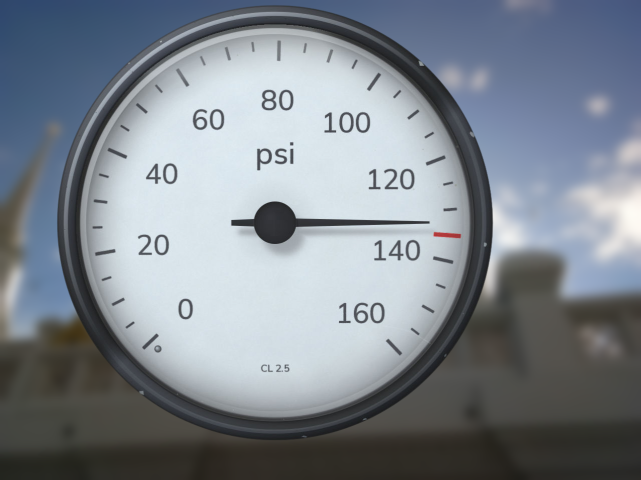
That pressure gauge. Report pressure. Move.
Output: 132.5 psi
